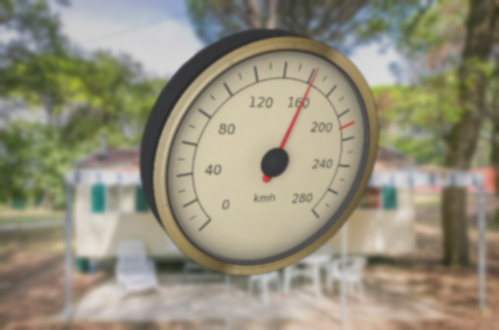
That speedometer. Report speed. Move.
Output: 160 km/h
